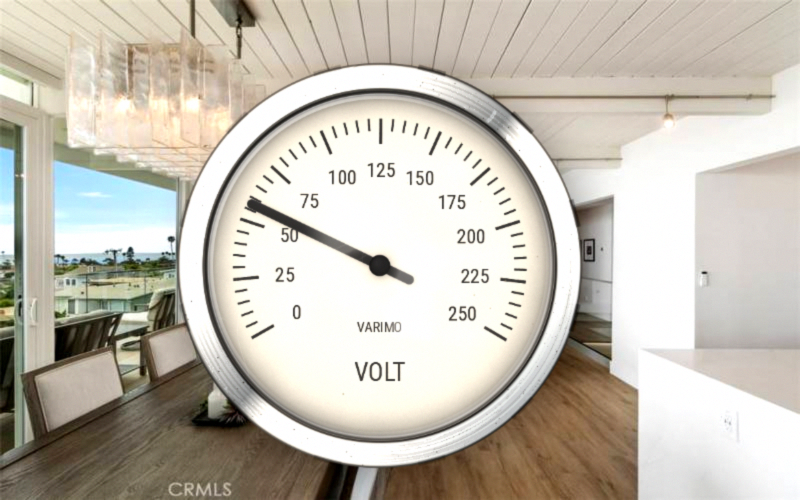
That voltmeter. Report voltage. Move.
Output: 57.5 V
